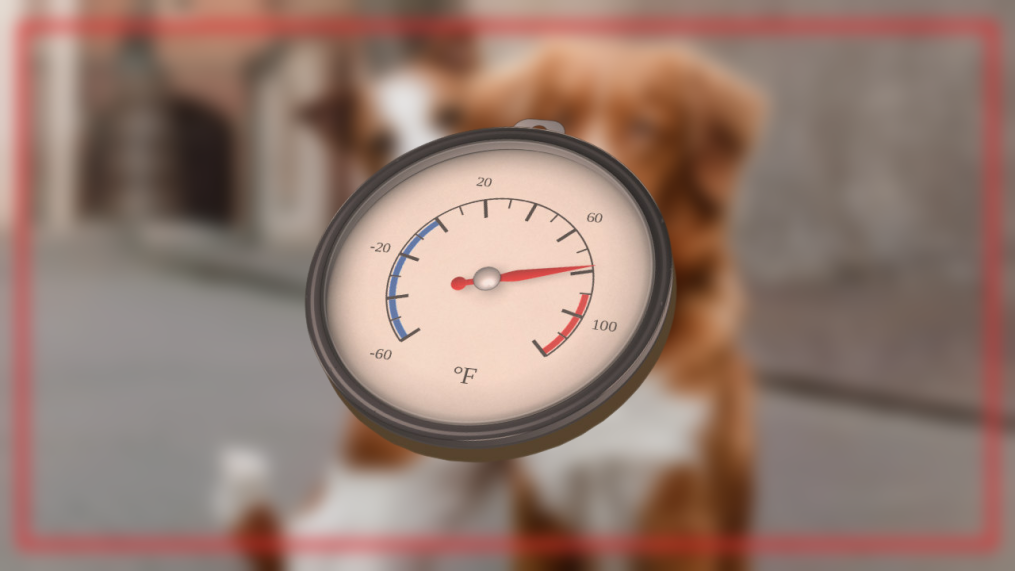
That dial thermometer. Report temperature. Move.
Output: 80 °F
